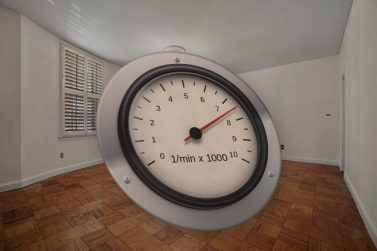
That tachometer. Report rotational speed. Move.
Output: 7500 rpm
